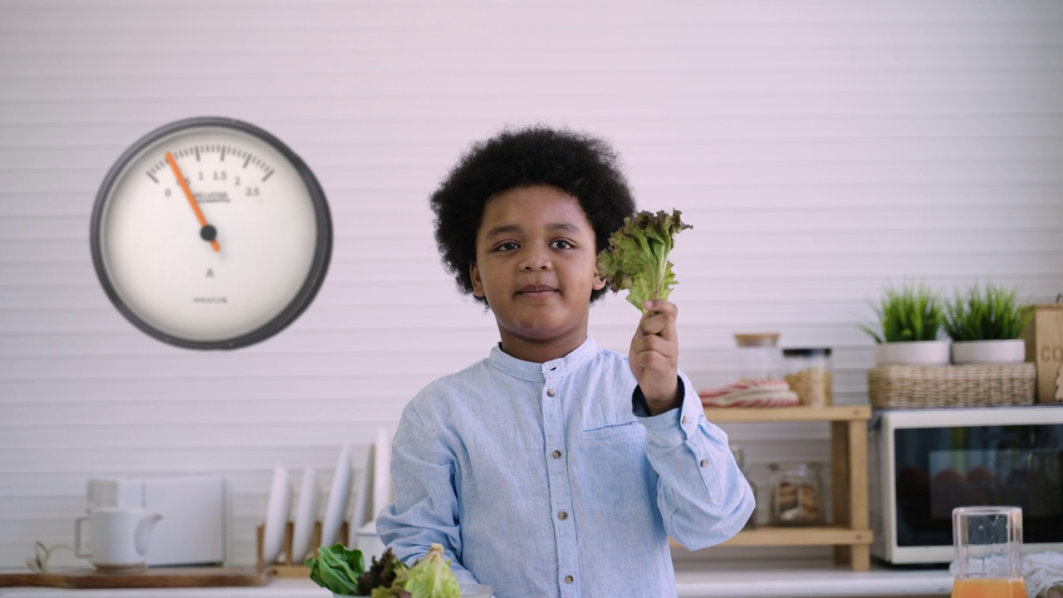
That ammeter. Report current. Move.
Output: 0.5 A
